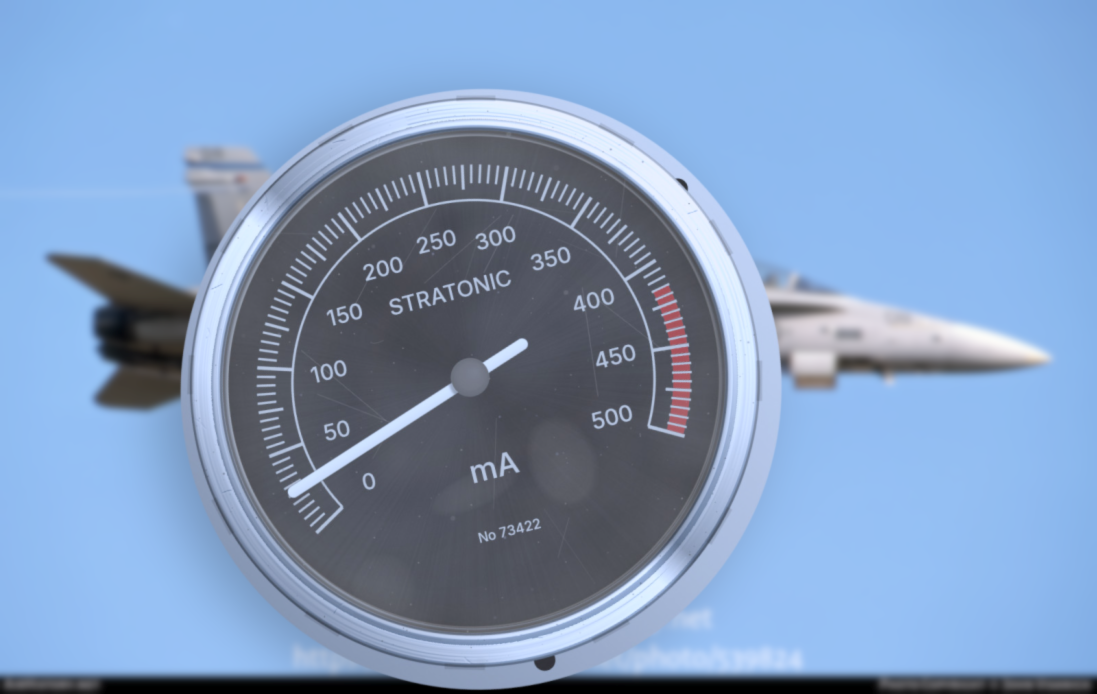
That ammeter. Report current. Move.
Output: 25 mA
